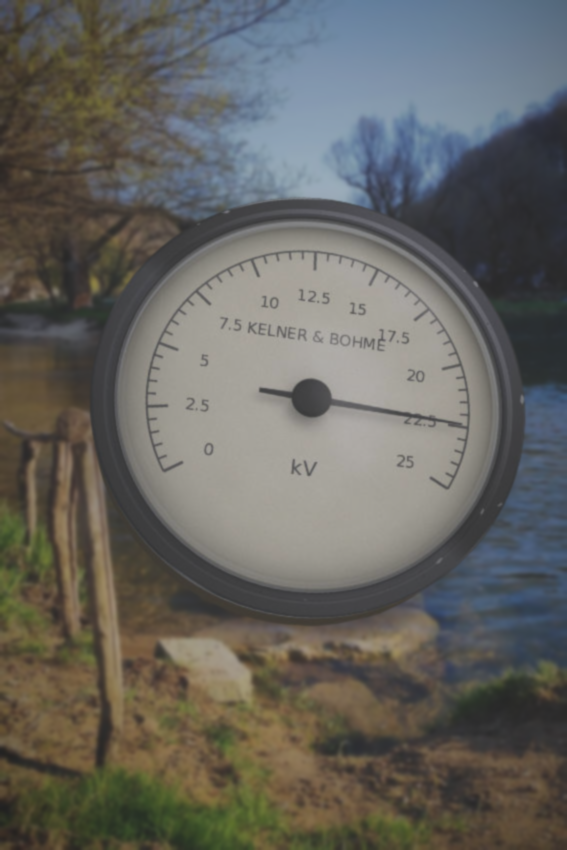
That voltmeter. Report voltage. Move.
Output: 22.5 kV
